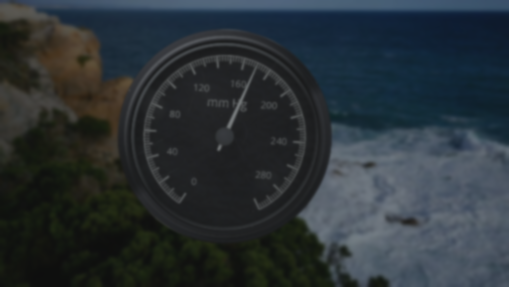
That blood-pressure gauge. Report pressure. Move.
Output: 170 mmHg
